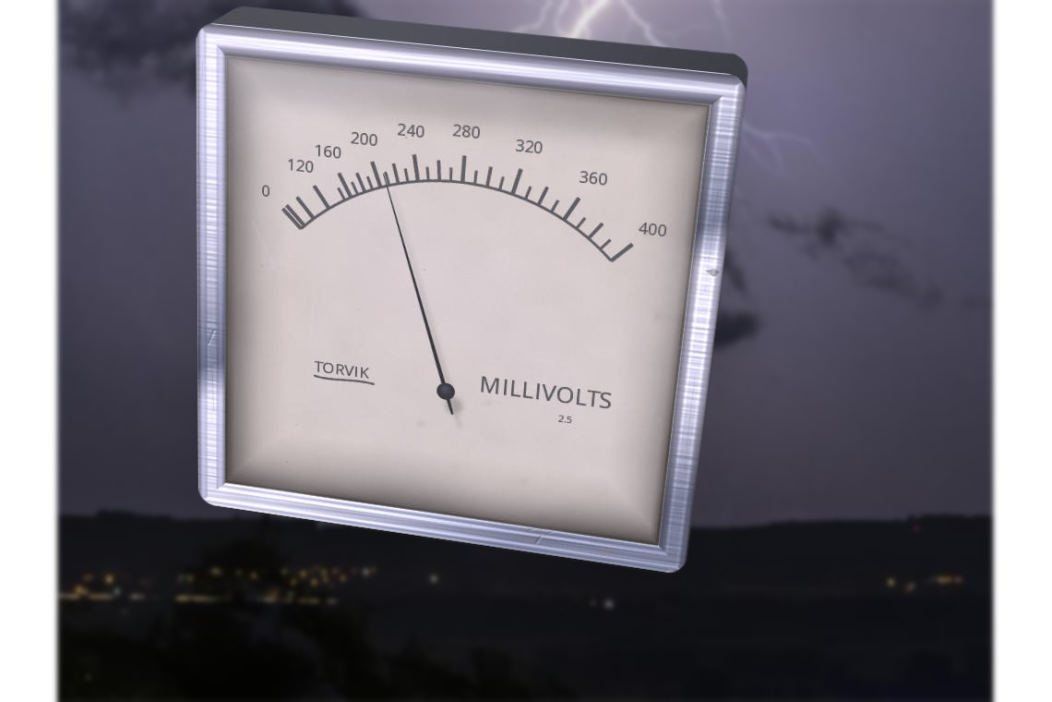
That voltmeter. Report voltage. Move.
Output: 210 mV
